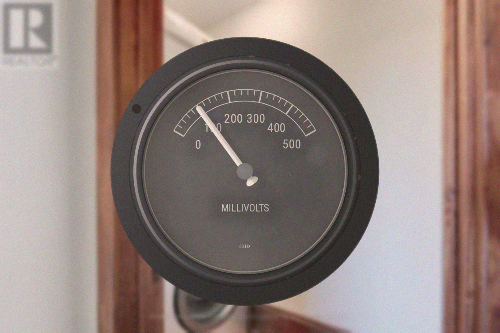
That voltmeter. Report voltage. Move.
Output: 100 mV
